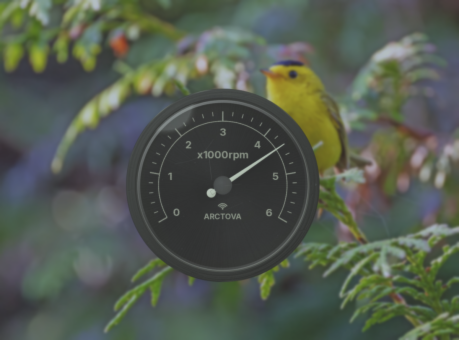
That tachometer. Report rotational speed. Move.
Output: 4400 rpm
